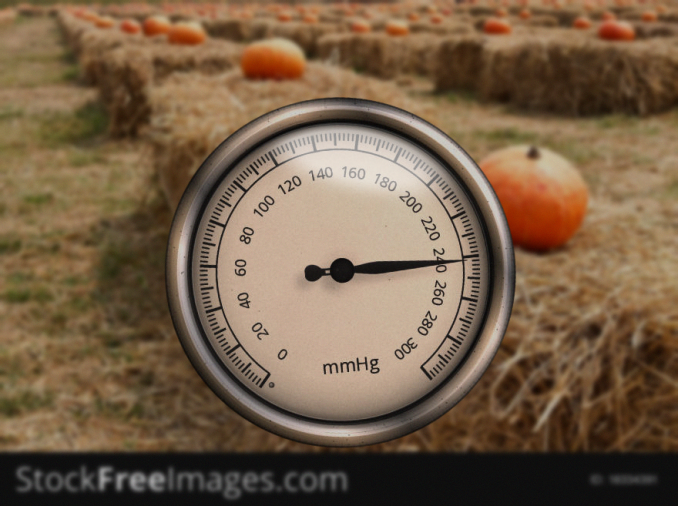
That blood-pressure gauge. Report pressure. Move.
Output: 242 mmHg
